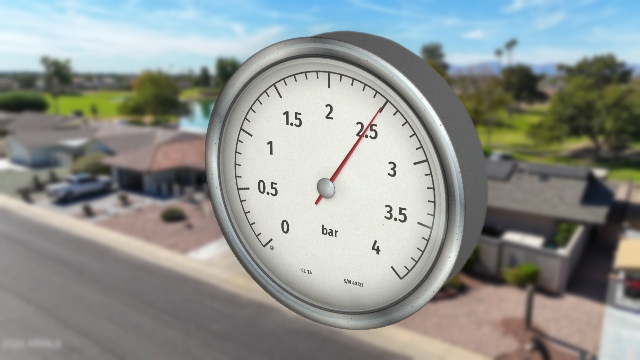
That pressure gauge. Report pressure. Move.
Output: 2.5 bar
